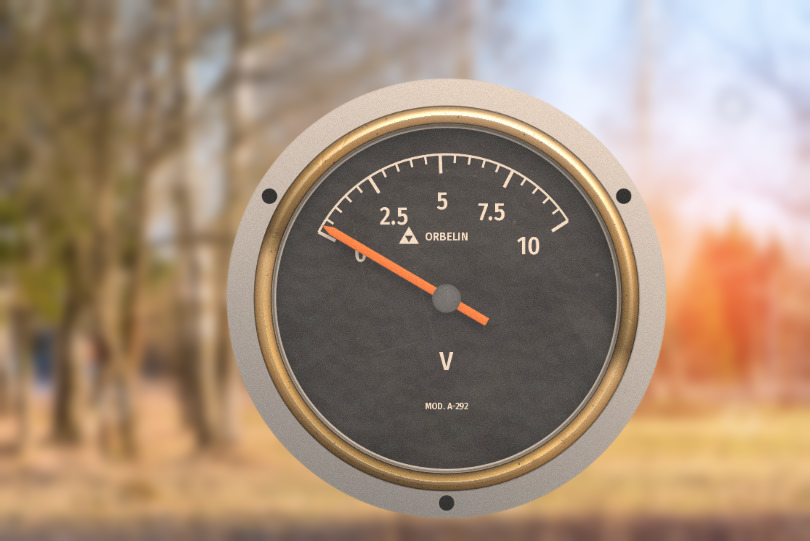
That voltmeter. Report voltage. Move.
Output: 0.25 V
